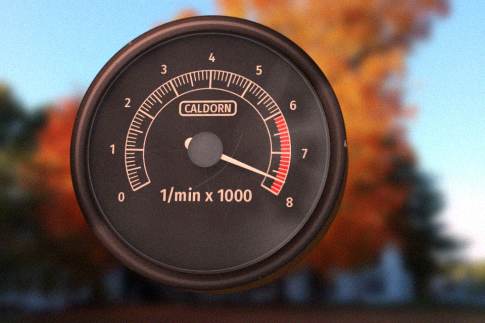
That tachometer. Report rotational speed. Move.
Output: 7700 rpm
